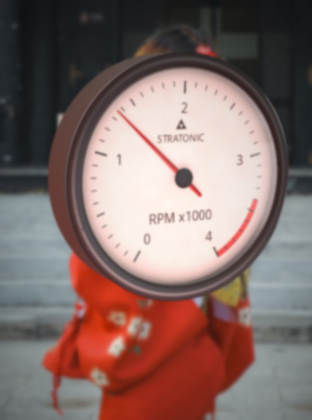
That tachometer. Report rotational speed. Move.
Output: 1350 rpm
